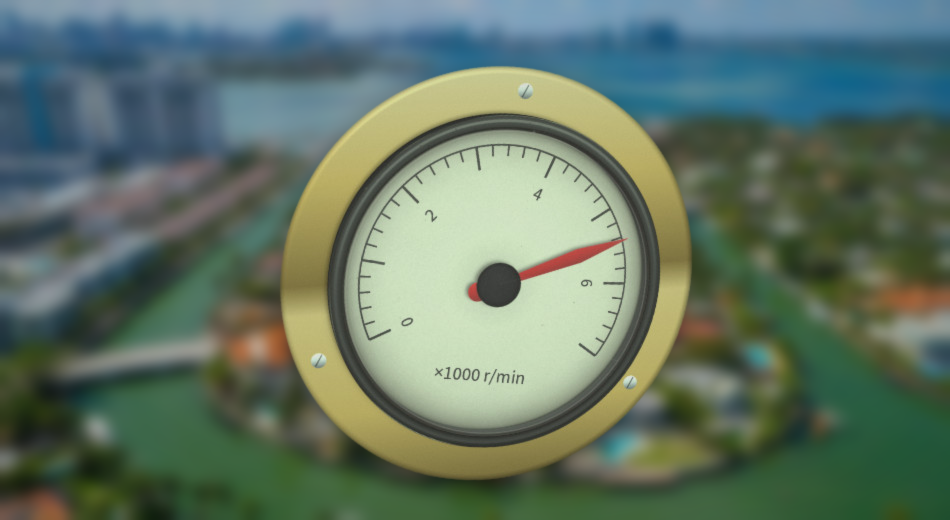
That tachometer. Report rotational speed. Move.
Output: 5400 rpm
